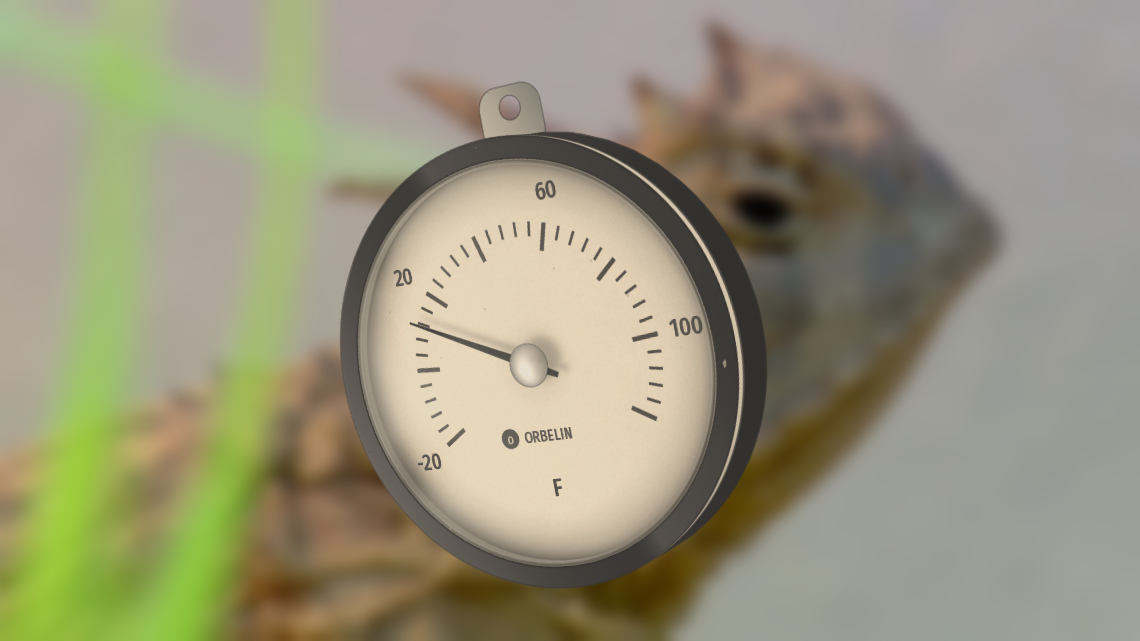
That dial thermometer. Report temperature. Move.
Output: 12 °F
